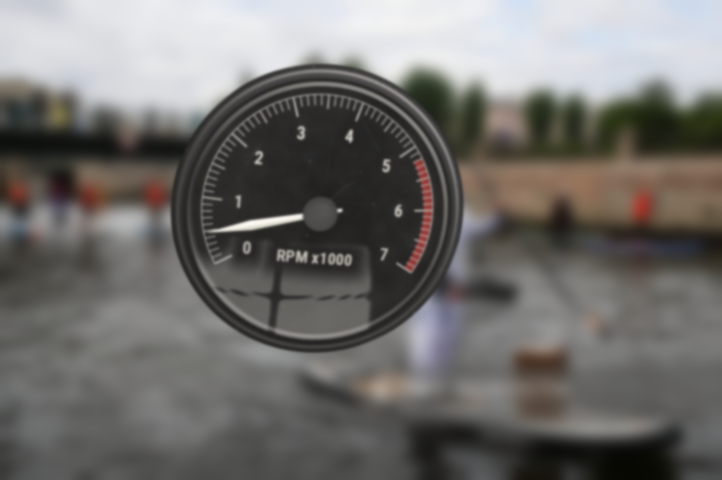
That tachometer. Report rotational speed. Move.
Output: 500 rpm
